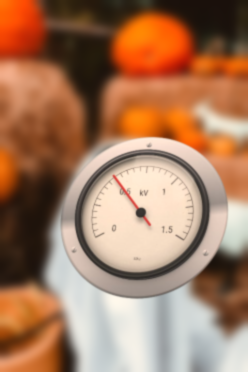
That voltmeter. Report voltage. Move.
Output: 0.5 kV
